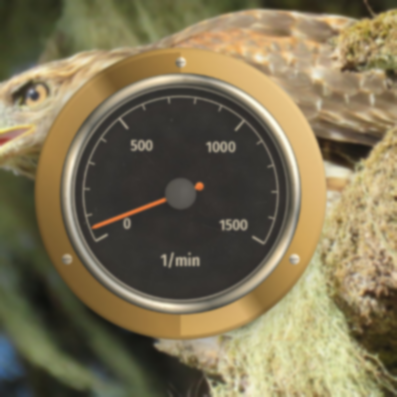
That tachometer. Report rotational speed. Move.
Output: 50 rpm
